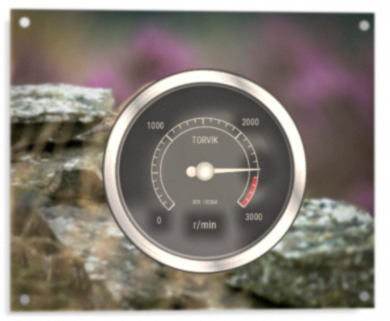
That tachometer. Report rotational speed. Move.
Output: 2500 rpm
